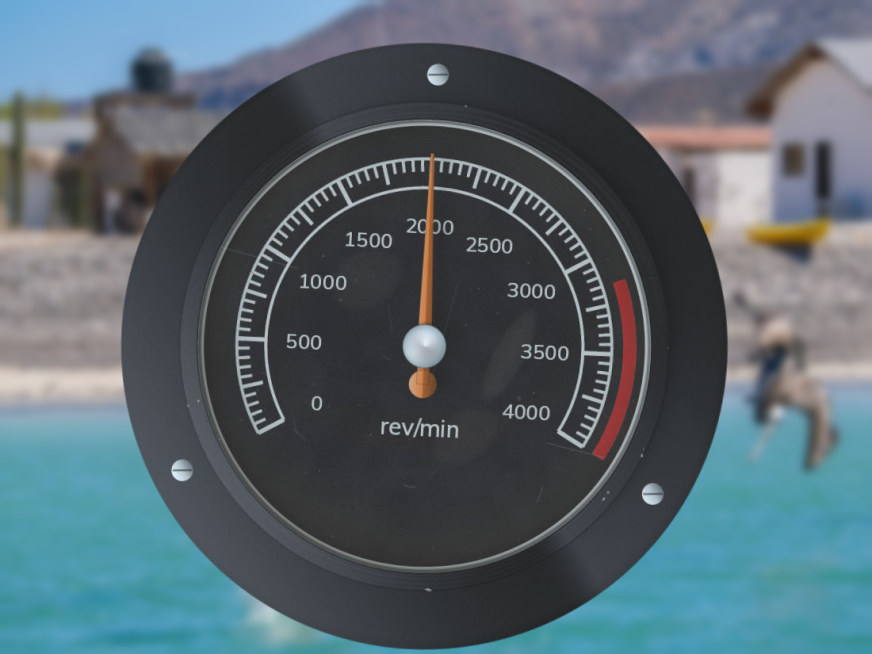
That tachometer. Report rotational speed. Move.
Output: 2000 rpm
